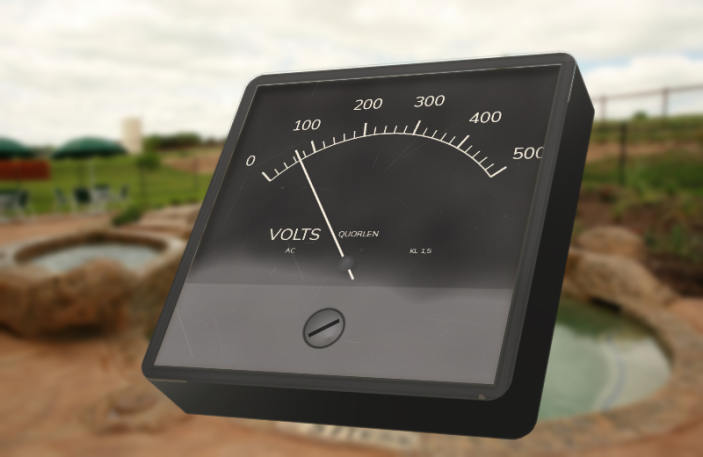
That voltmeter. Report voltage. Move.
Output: 70 V
